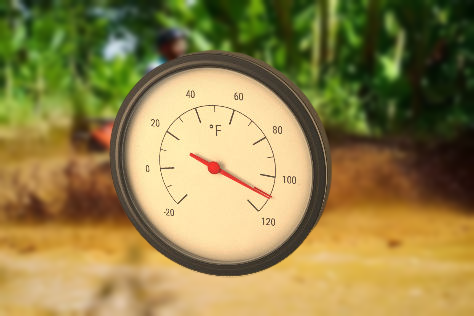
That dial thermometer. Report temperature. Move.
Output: 110 °F
